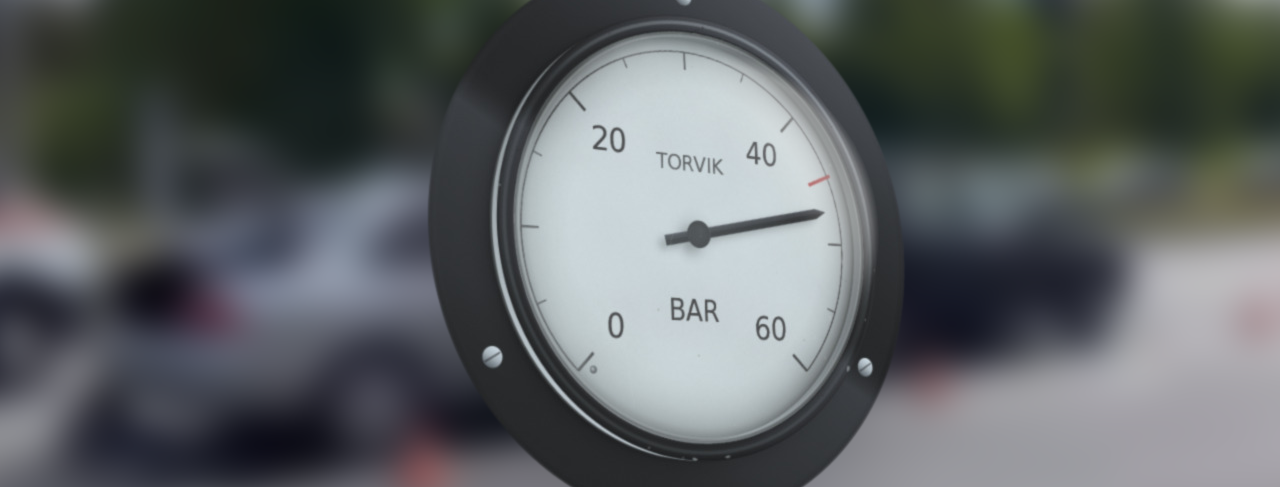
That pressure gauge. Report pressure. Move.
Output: 47.5 bar
